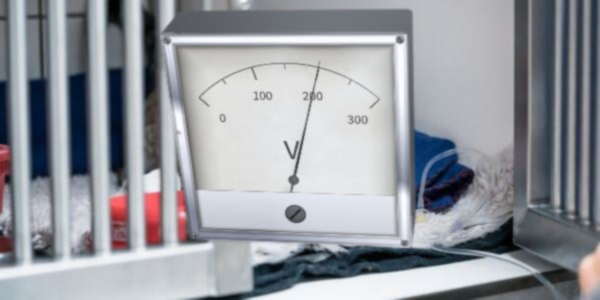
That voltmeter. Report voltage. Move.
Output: 200 V
